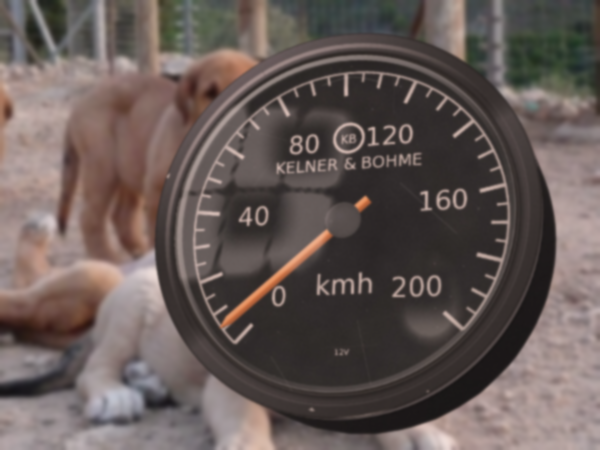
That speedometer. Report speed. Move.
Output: 5 km/h
